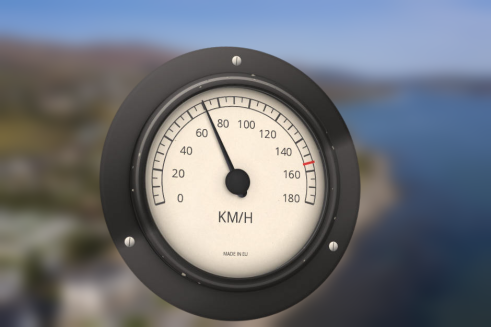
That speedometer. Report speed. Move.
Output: 70 km/h
